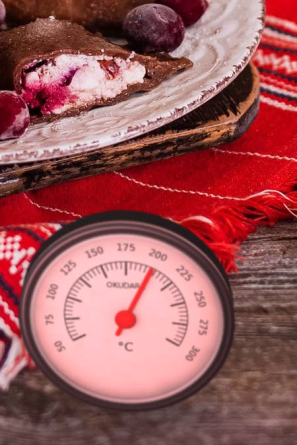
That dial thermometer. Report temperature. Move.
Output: 200 °C
